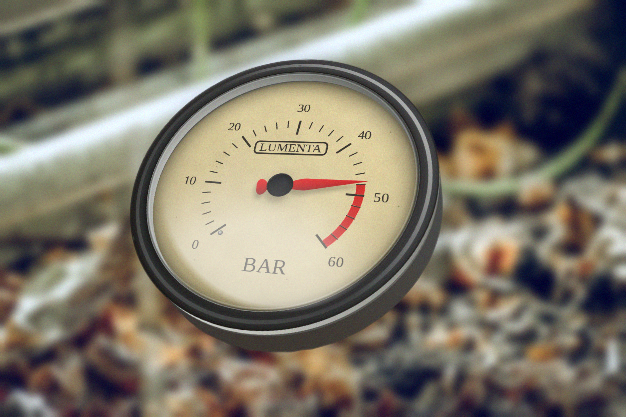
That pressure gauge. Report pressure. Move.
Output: 48 bar
